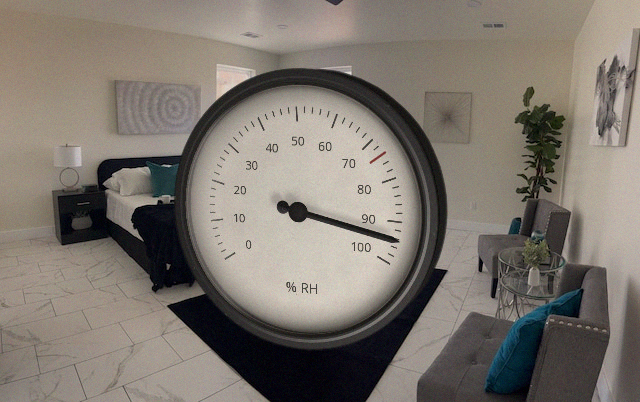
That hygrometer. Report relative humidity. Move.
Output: 94 %
